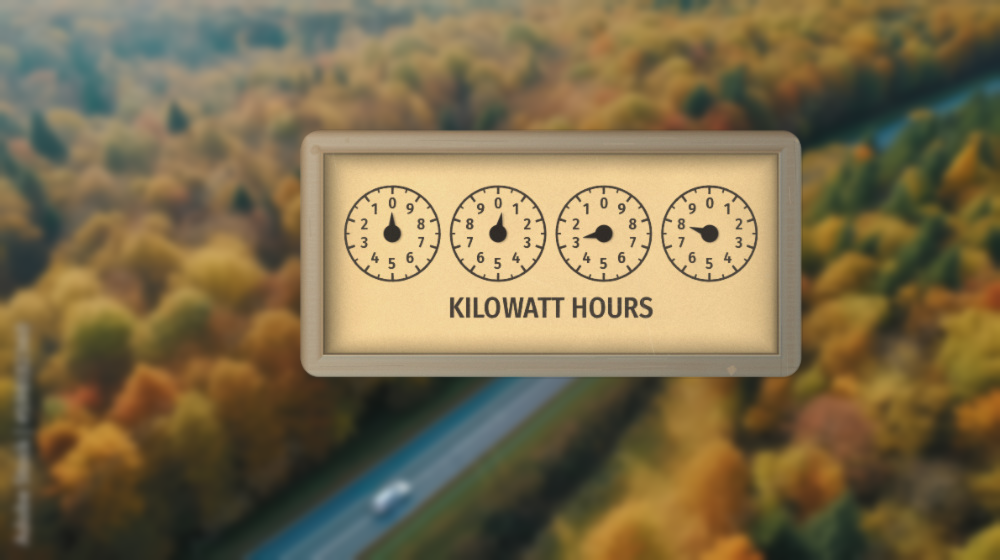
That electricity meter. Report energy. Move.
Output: 28 kWh
